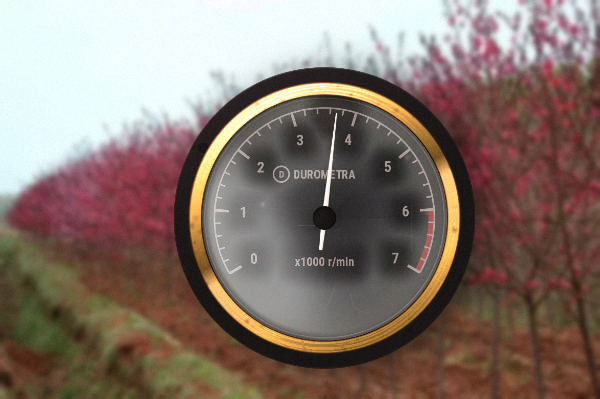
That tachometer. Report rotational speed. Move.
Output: 3700 rpm
